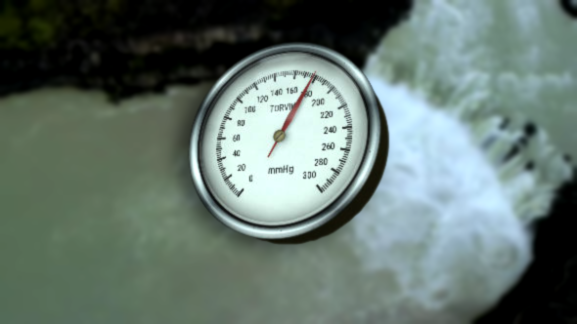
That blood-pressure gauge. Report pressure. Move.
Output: 180 mmHg
